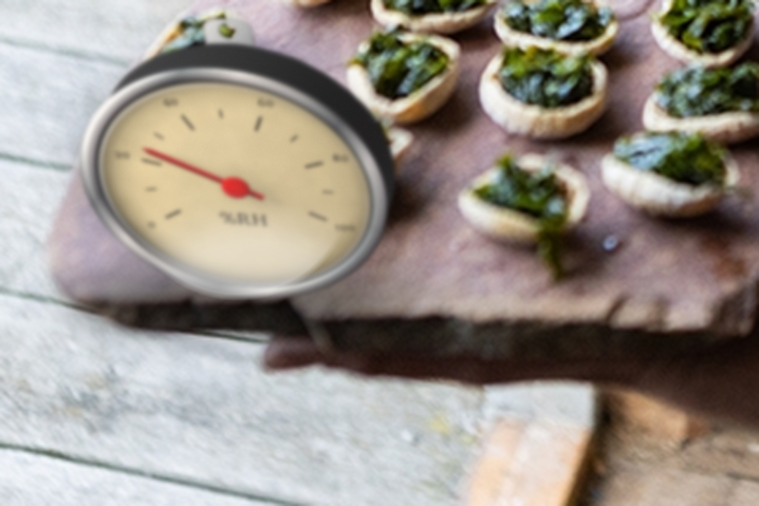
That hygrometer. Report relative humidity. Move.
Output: 25 %
